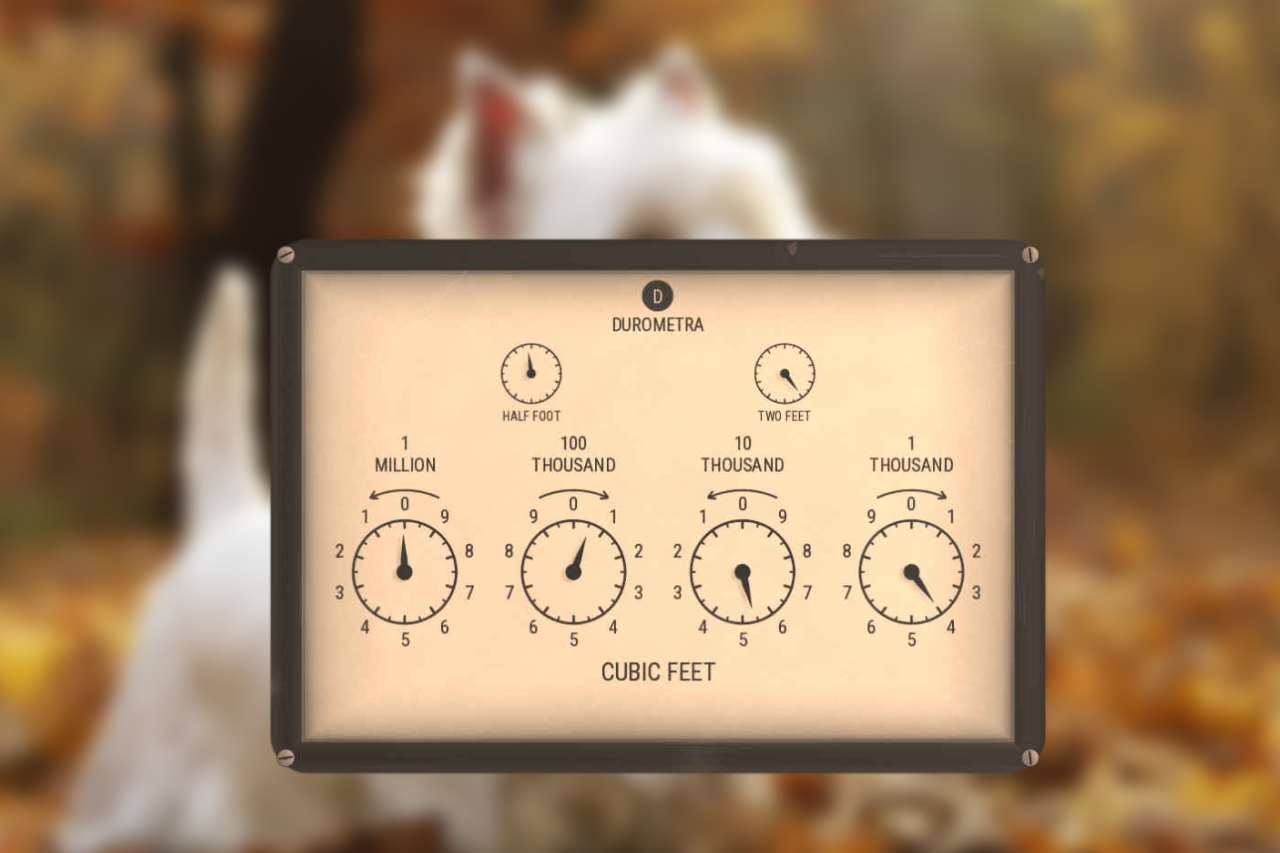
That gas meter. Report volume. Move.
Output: 5400 ft³
